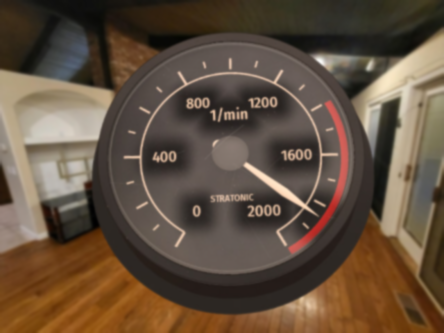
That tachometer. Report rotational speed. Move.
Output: 1850 rpm
